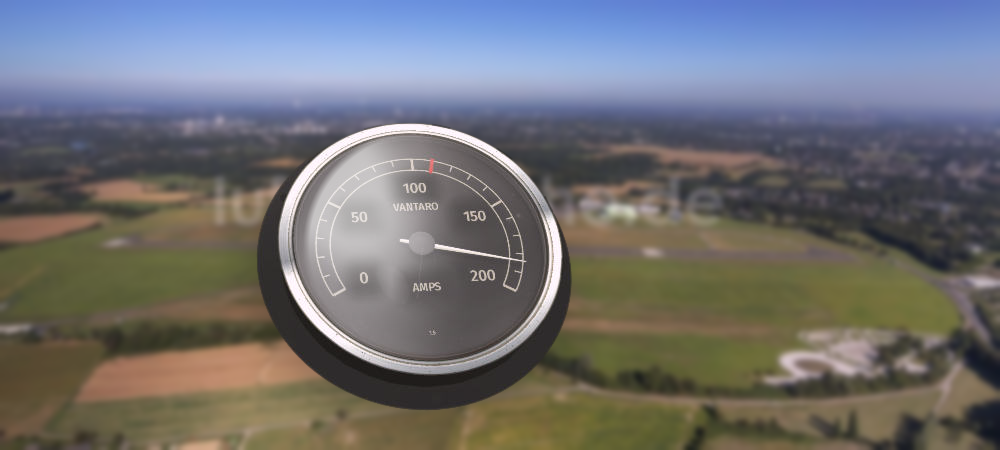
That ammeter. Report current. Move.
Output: 185 A
